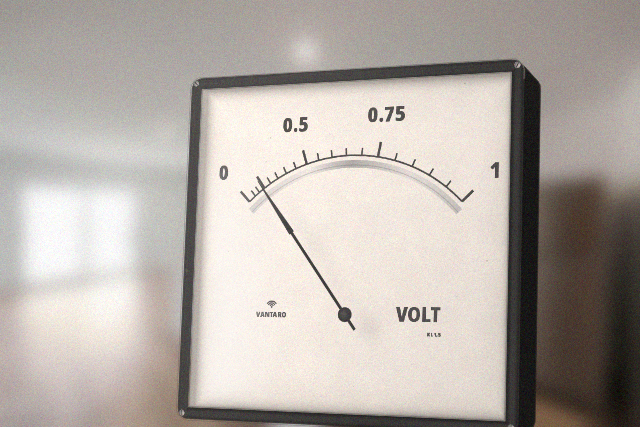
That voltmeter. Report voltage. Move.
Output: 0.25 V
